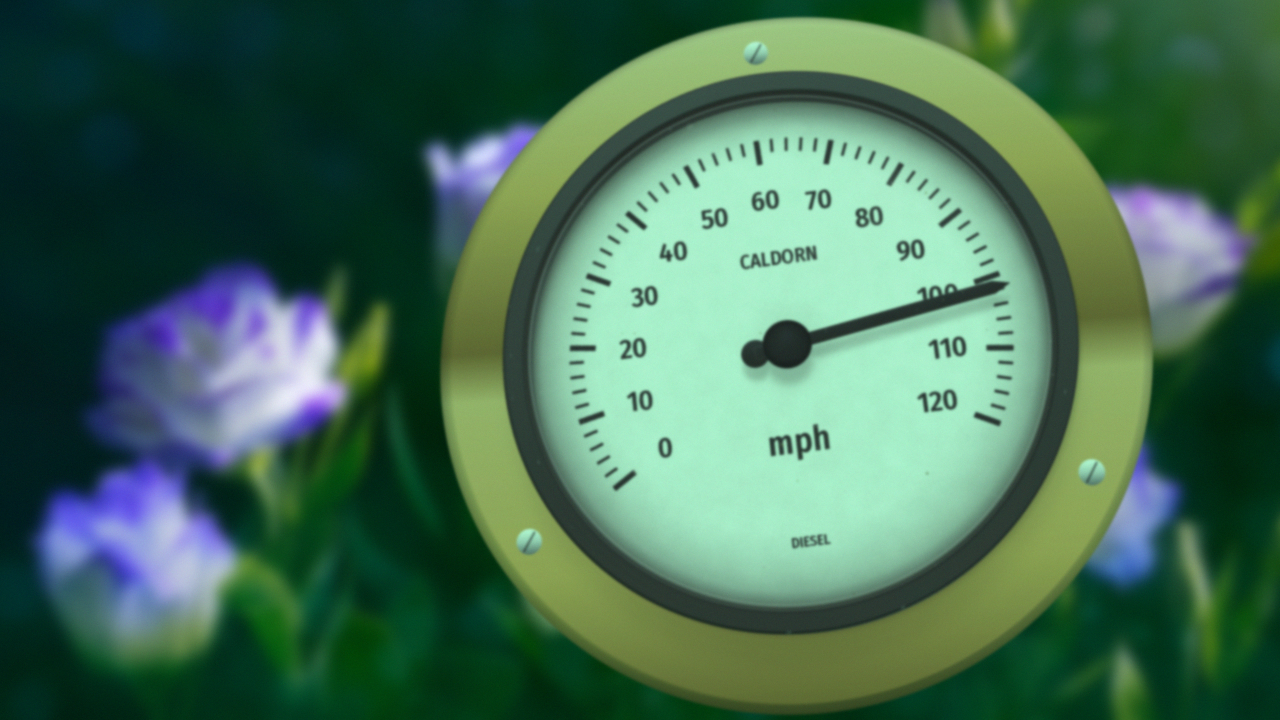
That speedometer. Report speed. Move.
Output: 102 mph
